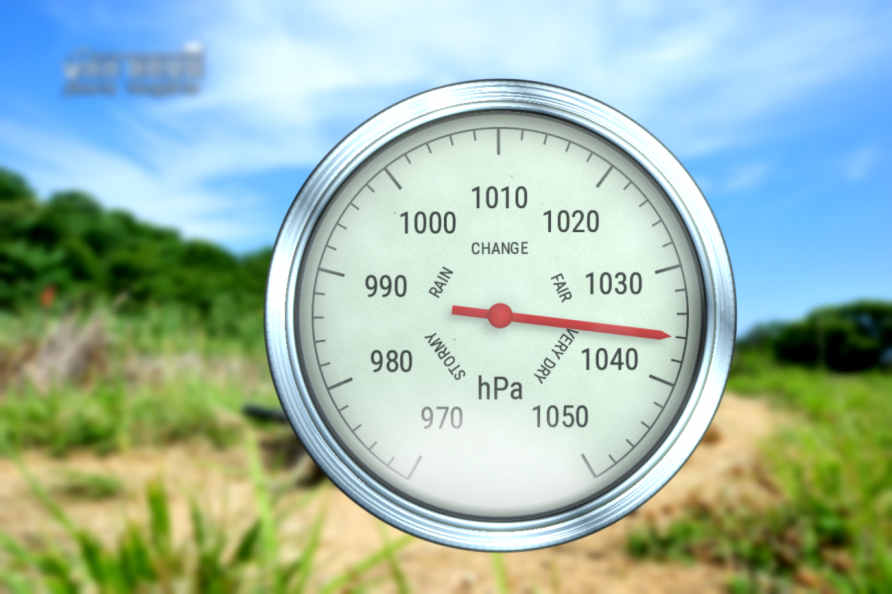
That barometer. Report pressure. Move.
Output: 1036 hPa
